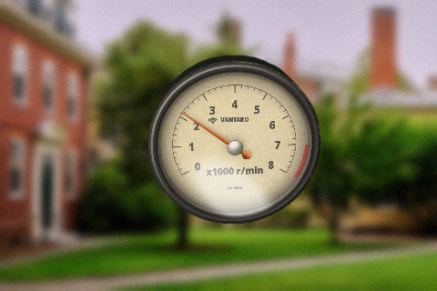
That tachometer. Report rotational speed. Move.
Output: 2200 rpm
